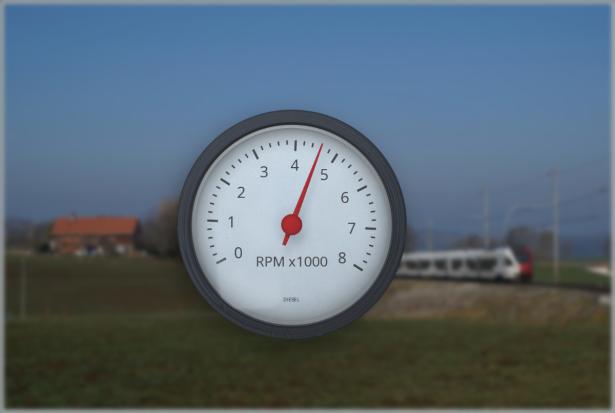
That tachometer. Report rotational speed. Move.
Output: 4600 rpm
